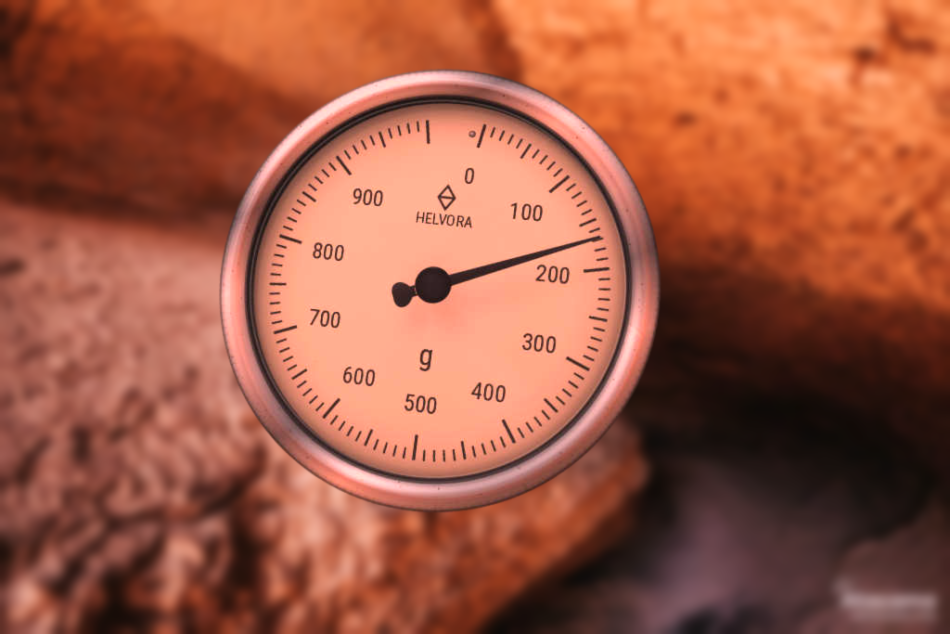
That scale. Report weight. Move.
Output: 170 g
